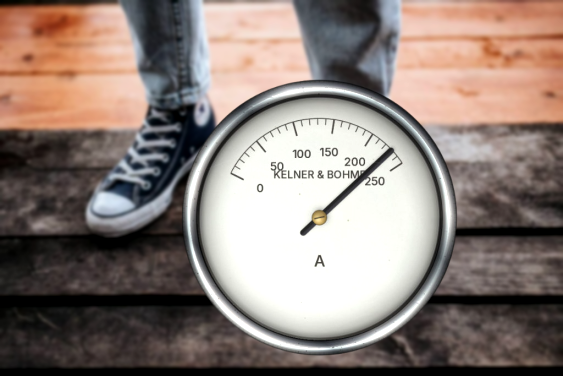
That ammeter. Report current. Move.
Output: 230 A
